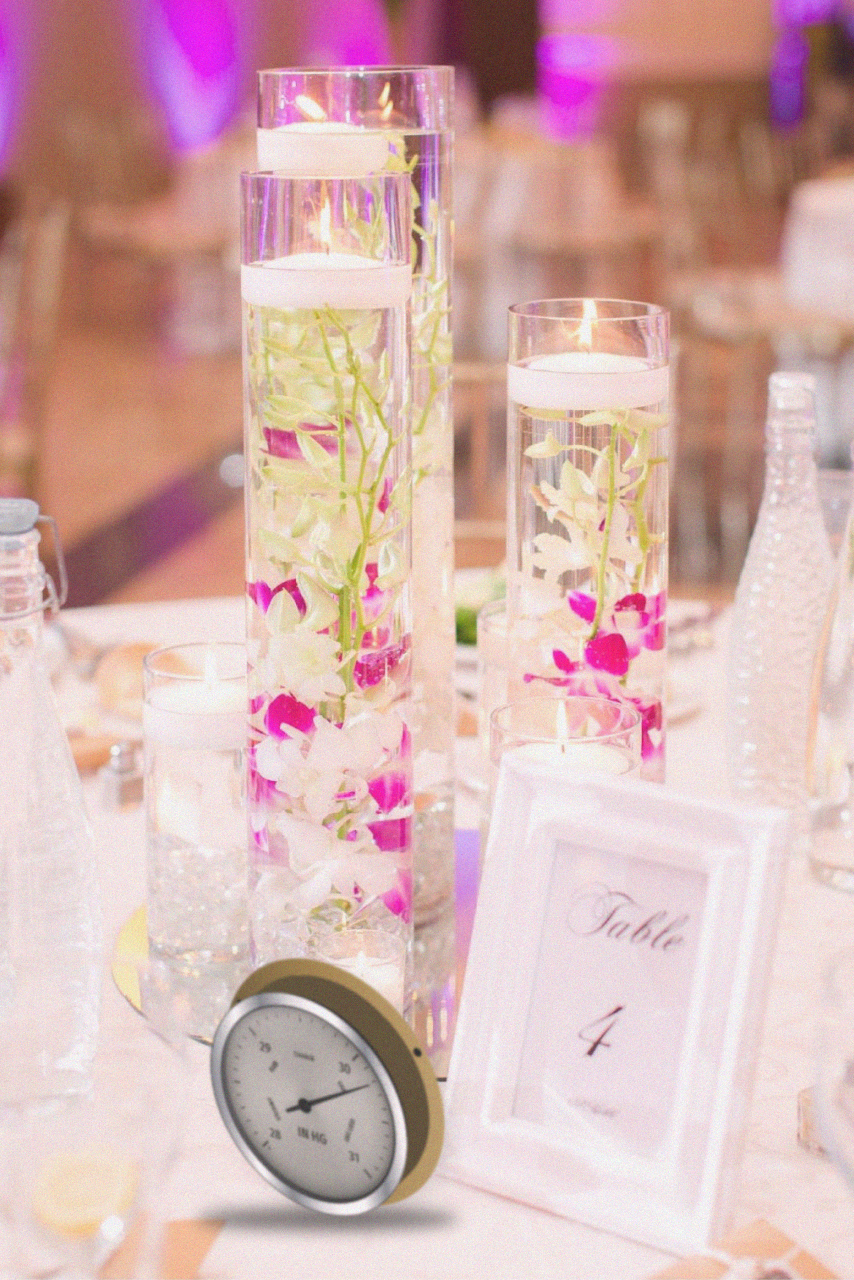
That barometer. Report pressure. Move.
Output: 30.2 inHg
